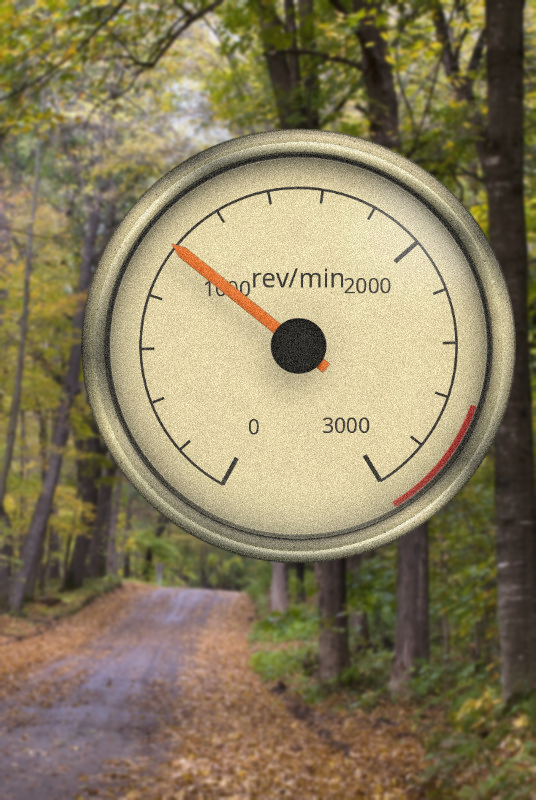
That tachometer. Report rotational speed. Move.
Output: 1000 rpm
